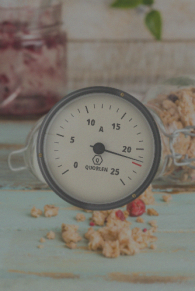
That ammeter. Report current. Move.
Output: 21.5 A
